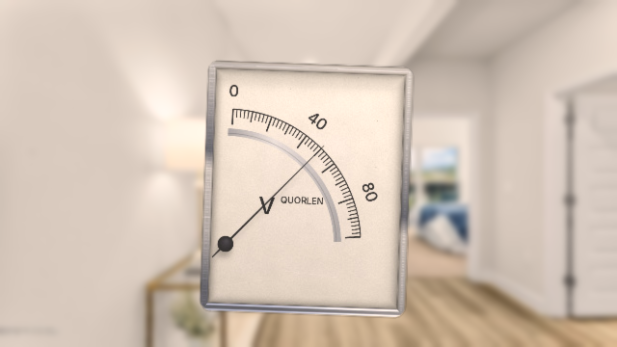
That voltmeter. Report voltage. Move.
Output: 50 V
